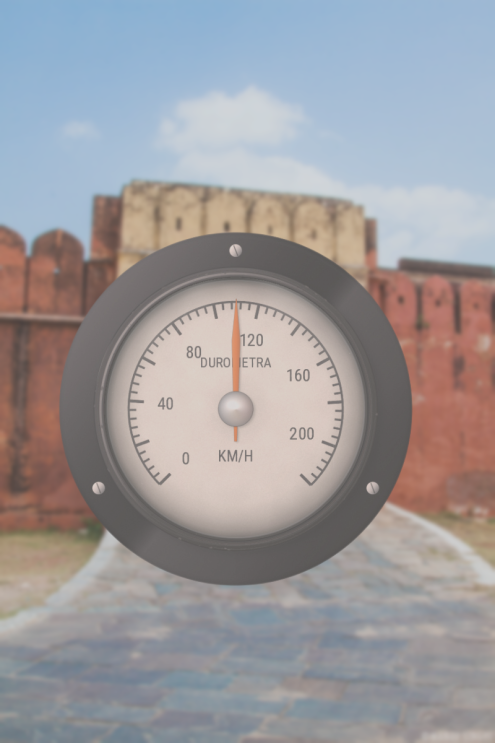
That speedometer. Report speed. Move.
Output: 110 km/h
